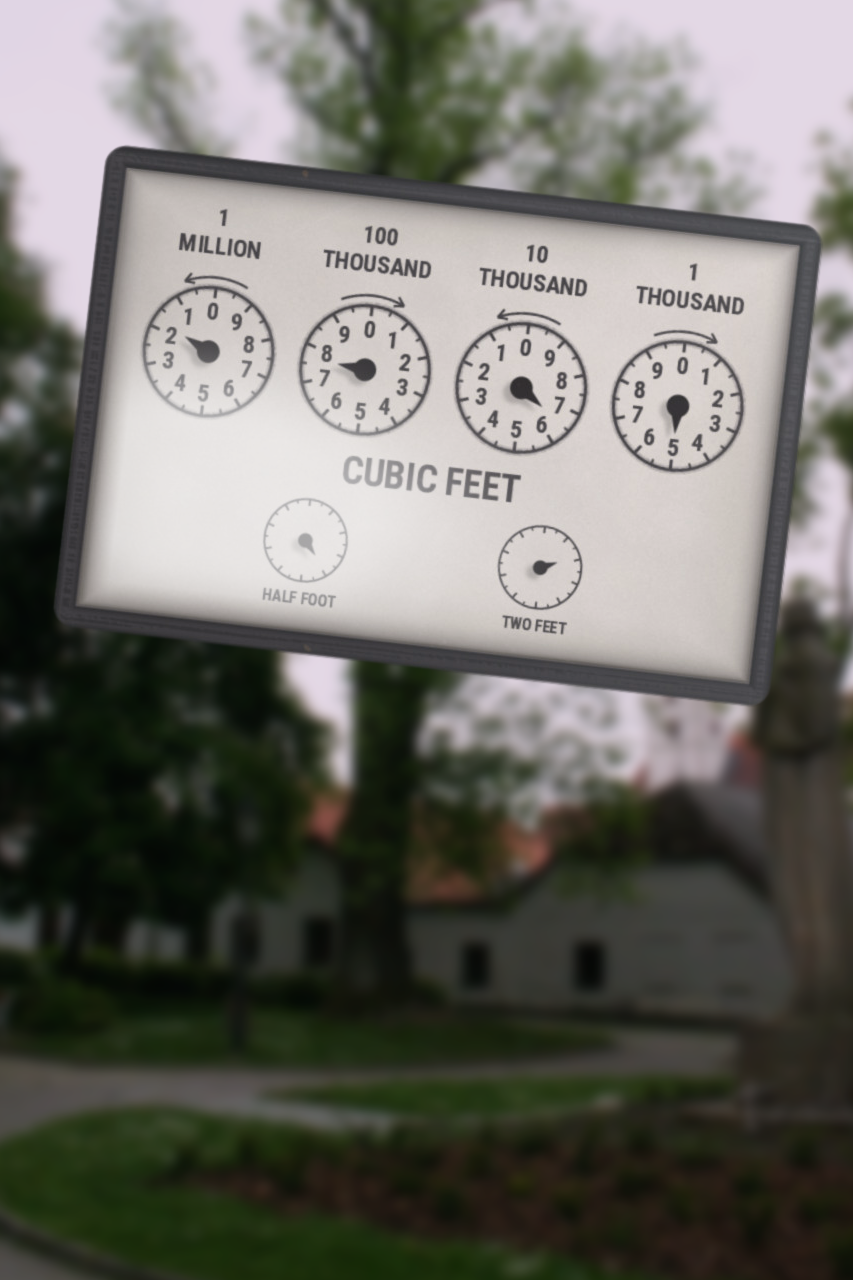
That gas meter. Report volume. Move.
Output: 176500 ft³
